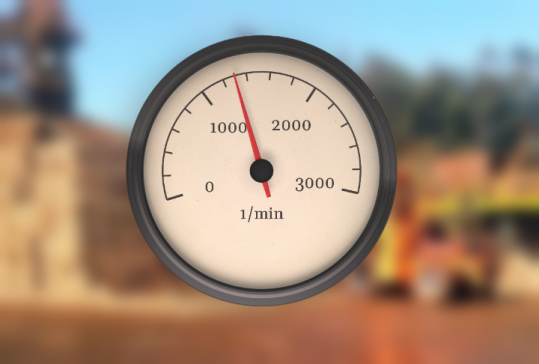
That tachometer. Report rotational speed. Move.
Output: 1300 rpm
